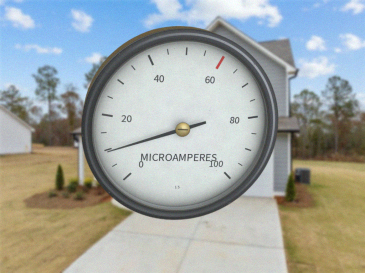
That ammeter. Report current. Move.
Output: 10 µA
